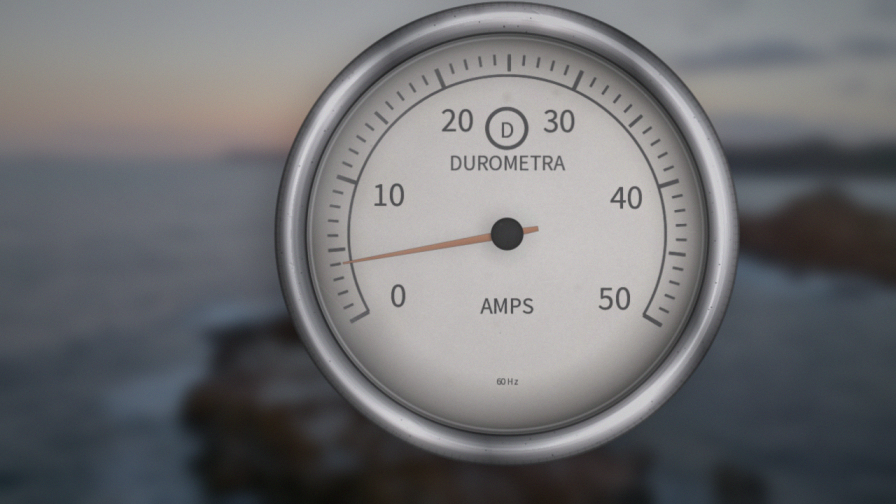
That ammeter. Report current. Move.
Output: 4 A
